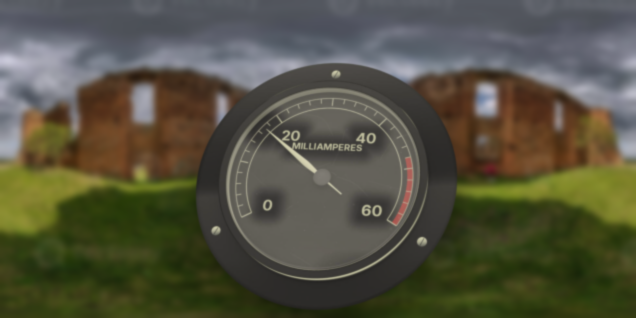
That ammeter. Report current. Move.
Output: 17 mA
